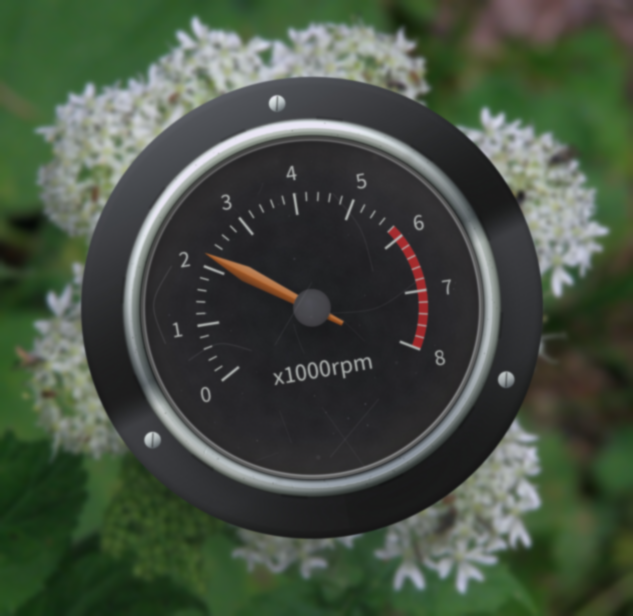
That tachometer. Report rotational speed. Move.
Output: 2200 rpm
